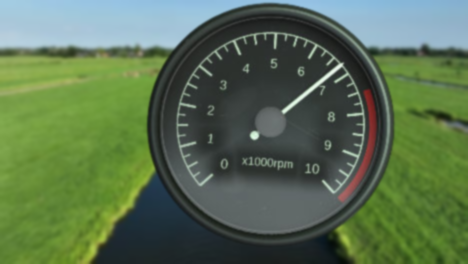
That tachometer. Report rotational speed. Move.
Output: 6750 rpm
